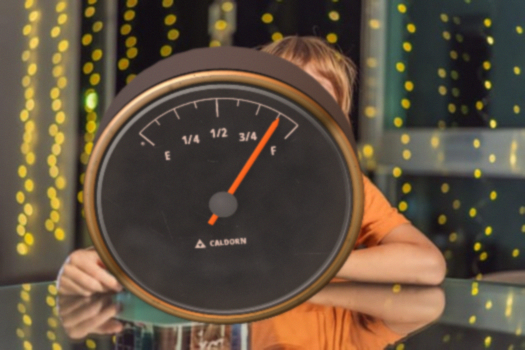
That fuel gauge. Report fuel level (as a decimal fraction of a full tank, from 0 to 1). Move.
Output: 0.875
